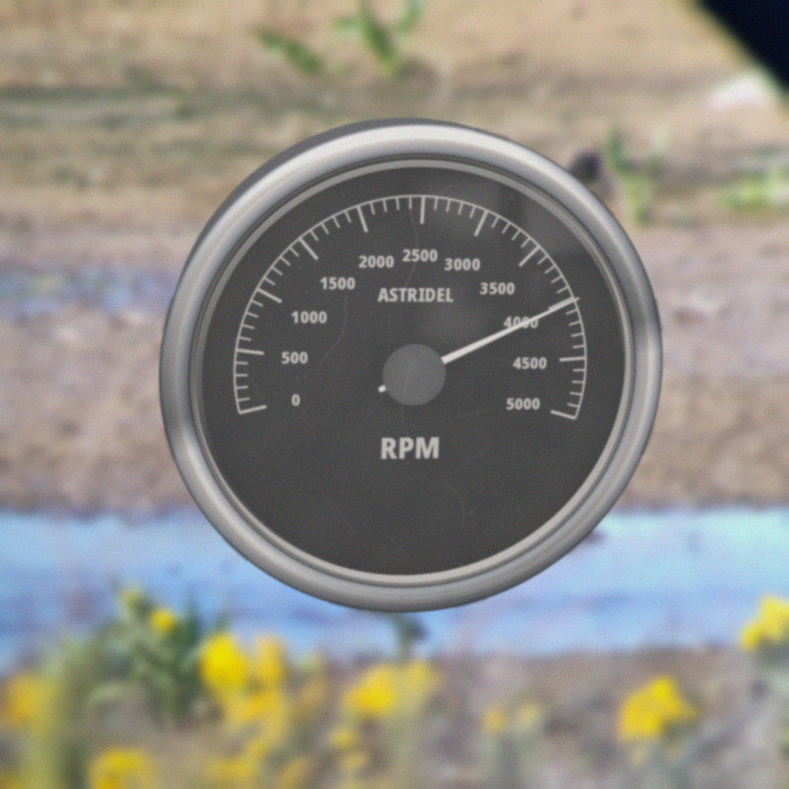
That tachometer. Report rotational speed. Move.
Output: 4000 rpm
